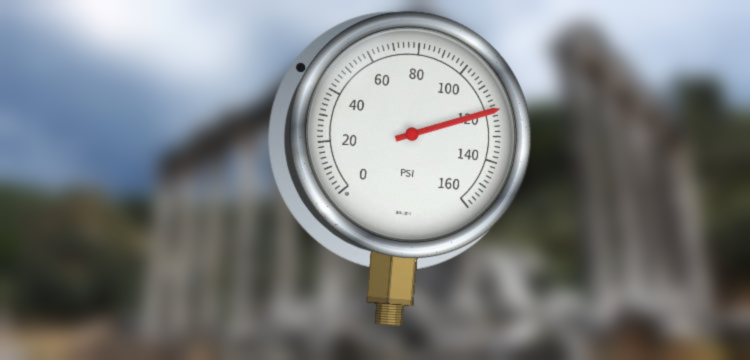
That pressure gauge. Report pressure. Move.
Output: 120 psi
